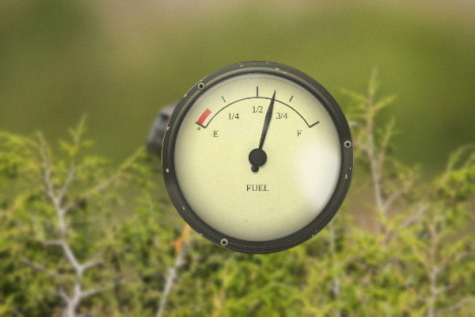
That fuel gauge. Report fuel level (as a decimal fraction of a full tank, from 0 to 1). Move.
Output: 0.625
